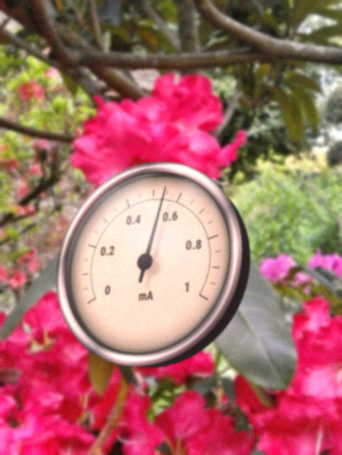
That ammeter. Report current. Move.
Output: 0.55 mA
